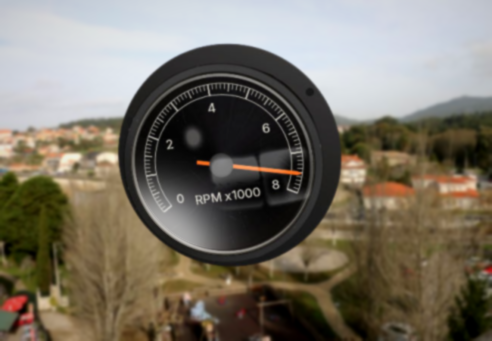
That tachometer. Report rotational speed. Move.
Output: 7500 rpm
